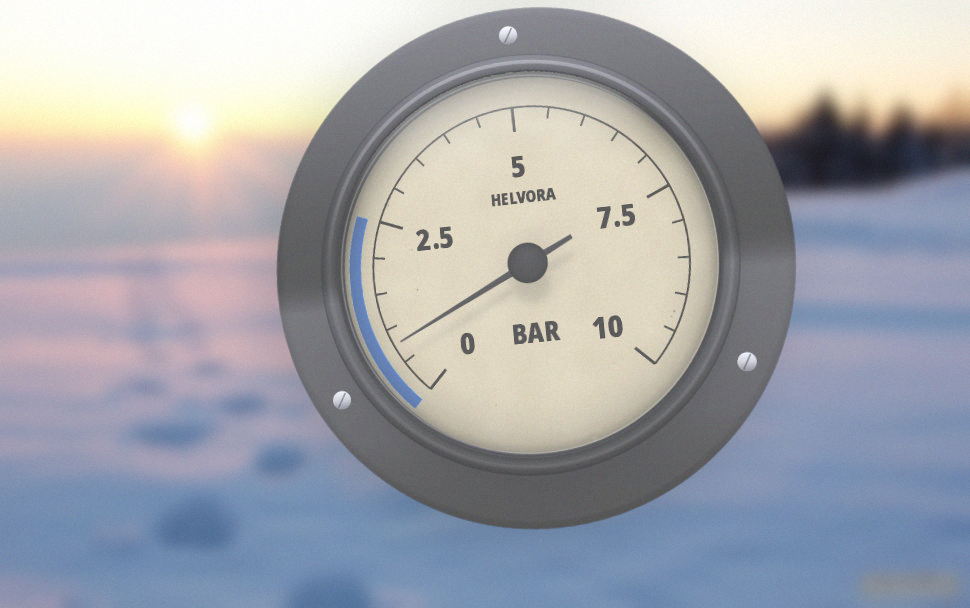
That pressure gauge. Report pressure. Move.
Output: 0.75 bar
